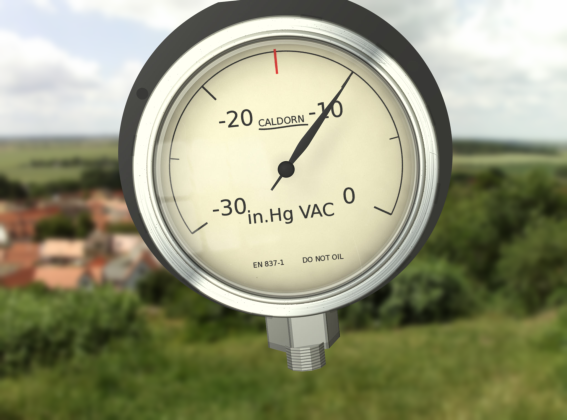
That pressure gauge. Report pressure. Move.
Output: -10 inHg
